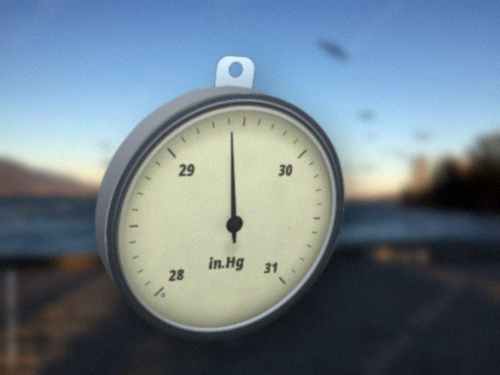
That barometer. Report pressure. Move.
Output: 29.4 inHg
